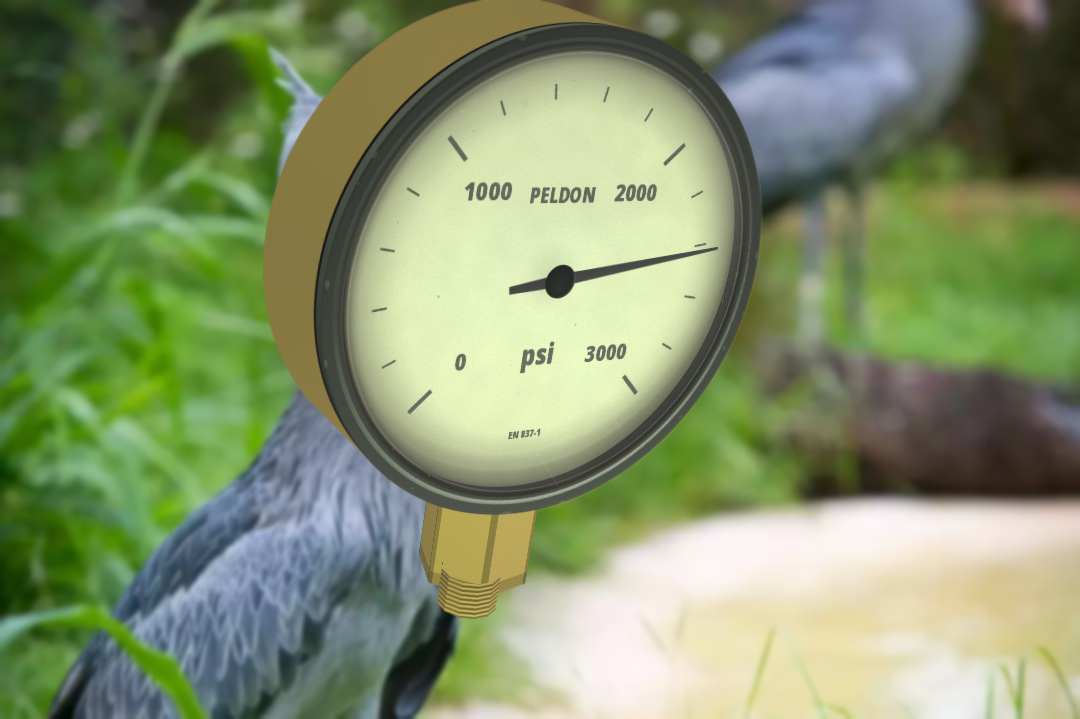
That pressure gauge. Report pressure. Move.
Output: 2400 psi
